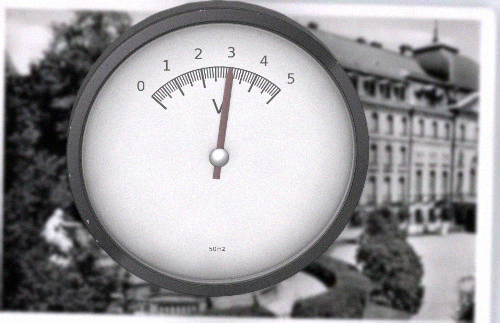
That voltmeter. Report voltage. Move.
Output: 3 V
